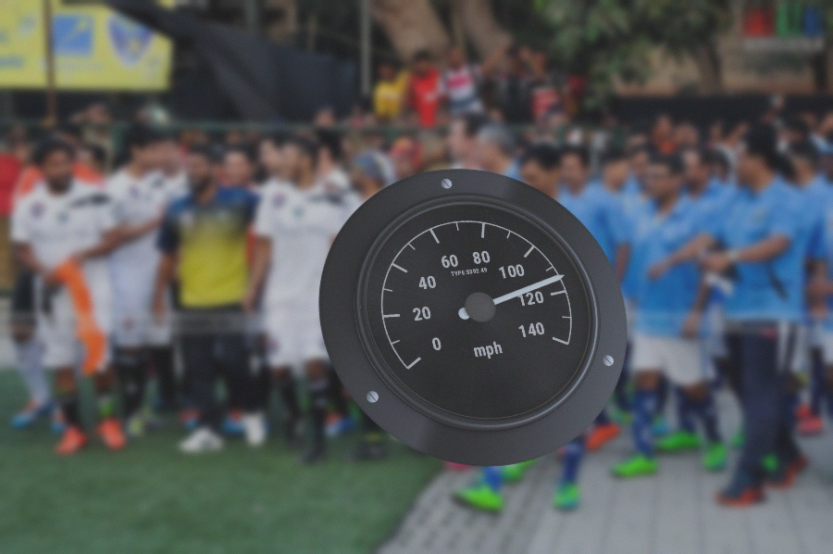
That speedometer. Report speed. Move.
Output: 115 mph
